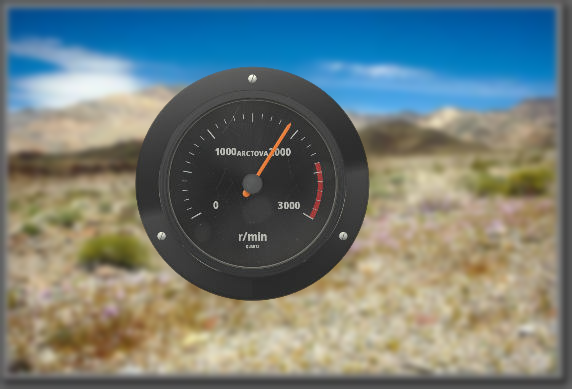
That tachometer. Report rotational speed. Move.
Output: 1900 rpm
